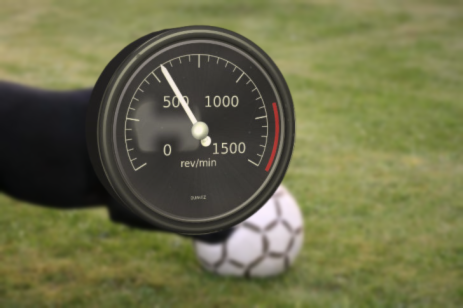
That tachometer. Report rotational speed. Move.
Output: 550 rpm
